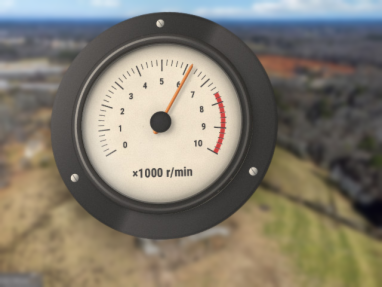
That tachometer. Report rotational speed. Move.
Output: 6200 rpm
